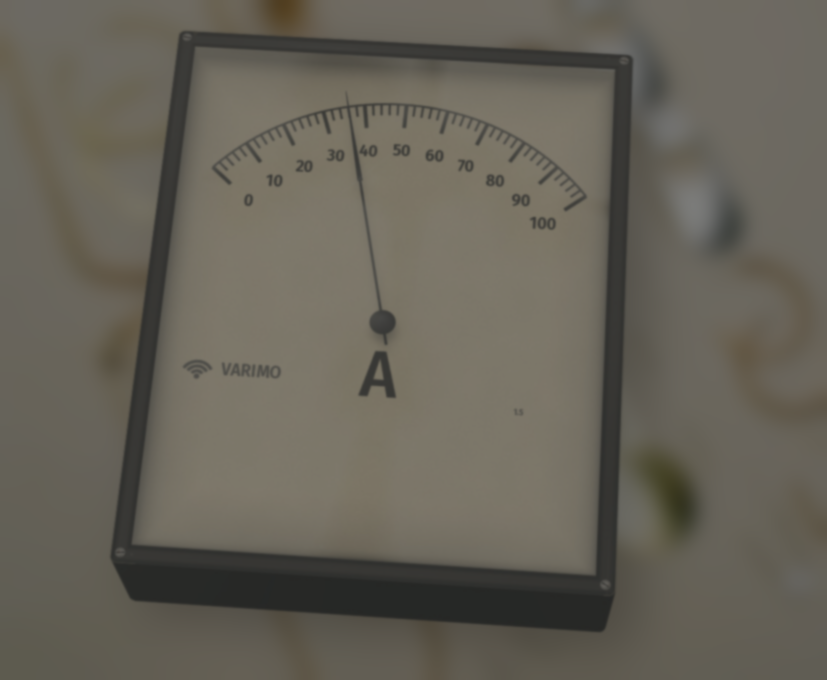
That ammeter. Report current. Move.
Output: 36 A
